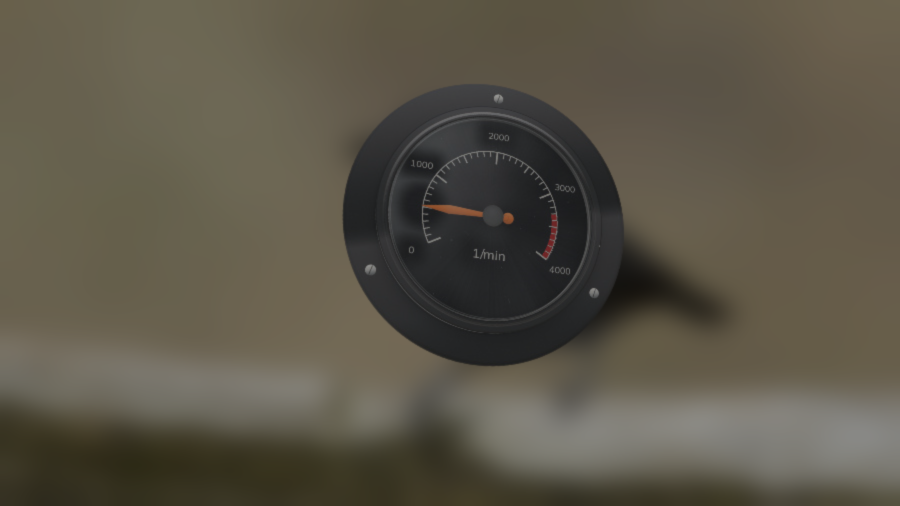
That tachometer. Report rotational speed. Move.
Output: 500 rpm
